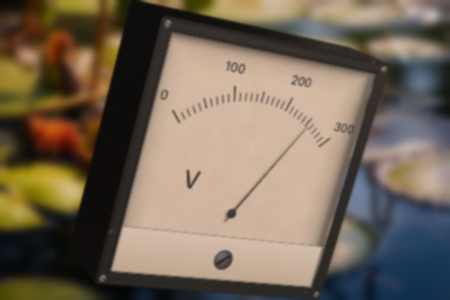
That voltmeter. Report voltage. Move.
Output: 250 V
